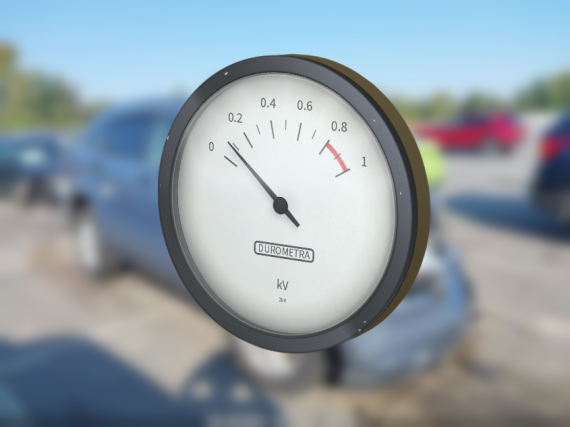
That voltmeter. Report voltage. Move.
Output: 0.1 kV
